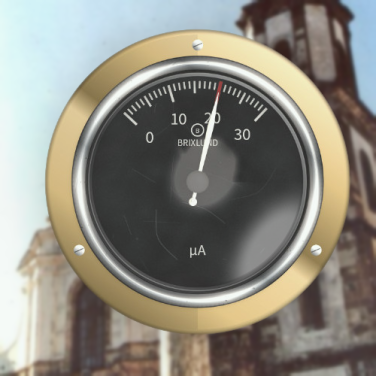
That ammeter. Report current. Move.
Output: 20 µA
